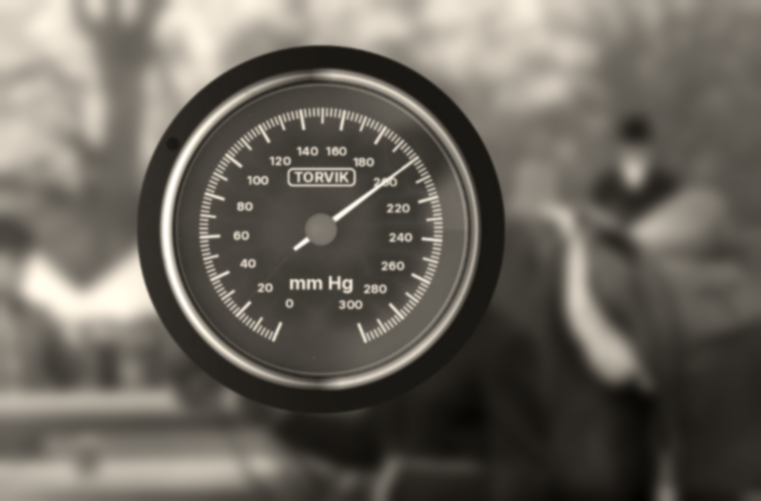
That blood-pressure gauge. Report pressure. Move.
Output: 200 mmHg
